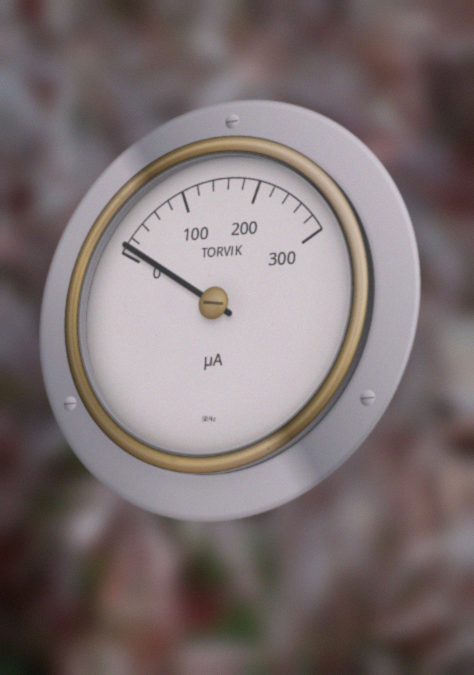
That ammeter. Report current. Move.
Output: 10 µA
